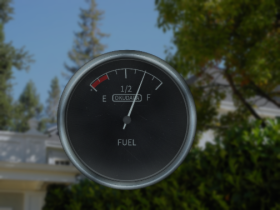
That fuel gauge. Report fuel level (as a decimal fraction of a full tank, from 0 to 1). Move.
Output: 0.75
